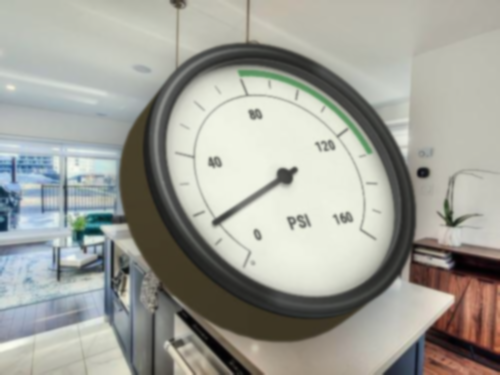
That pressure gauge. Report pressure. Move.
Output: 15 psi
